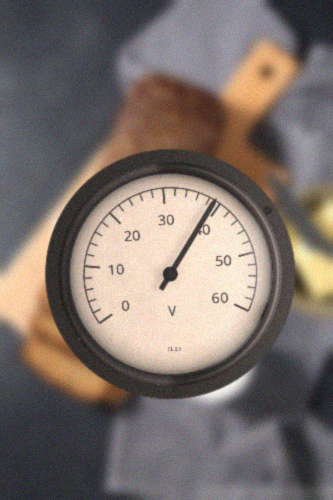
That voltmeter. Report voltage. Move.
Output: 39 V
